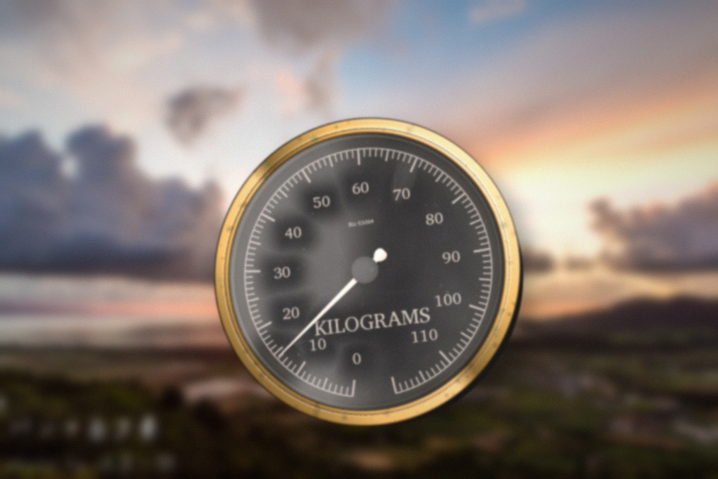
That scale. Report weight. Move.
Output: 14 kg
